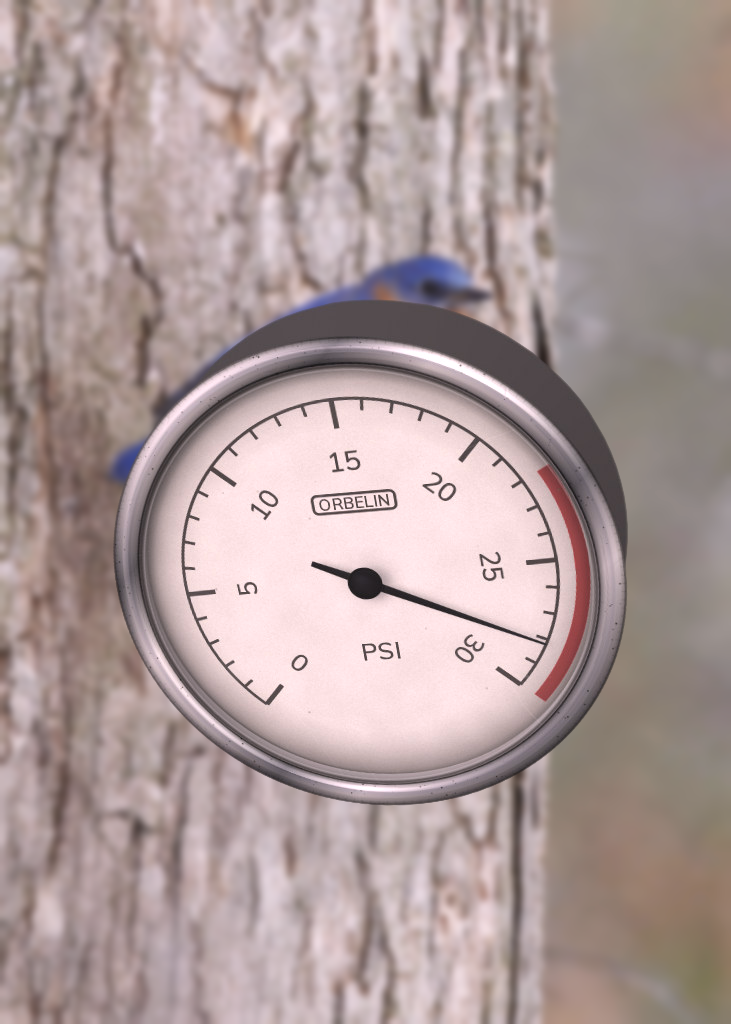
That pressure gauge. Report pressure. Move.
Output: 28 psi
